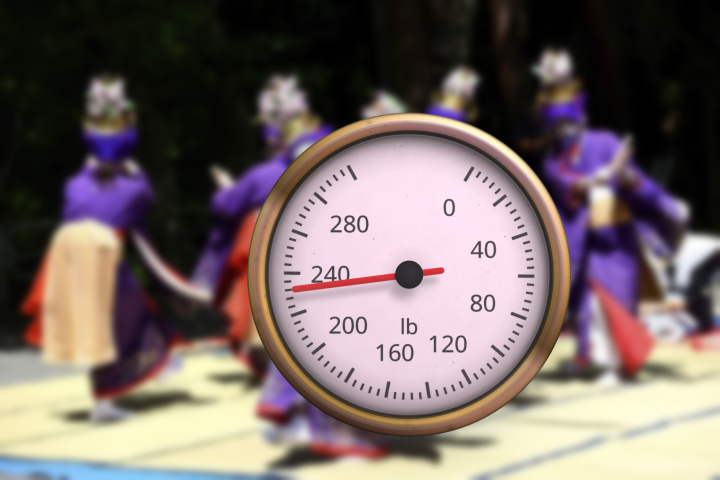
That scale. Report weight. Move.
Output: 232 lb
